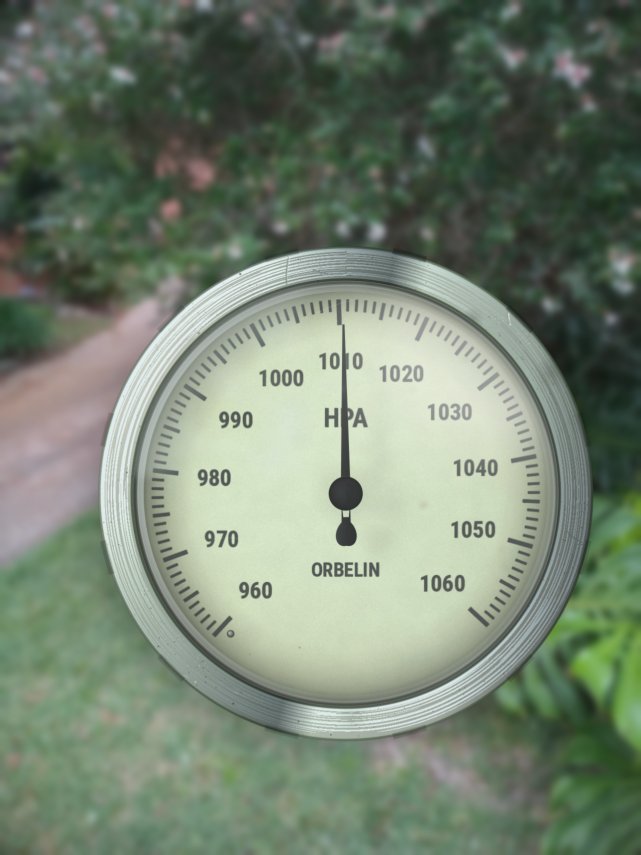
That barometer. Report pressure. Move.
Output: 1010.5 hPa
